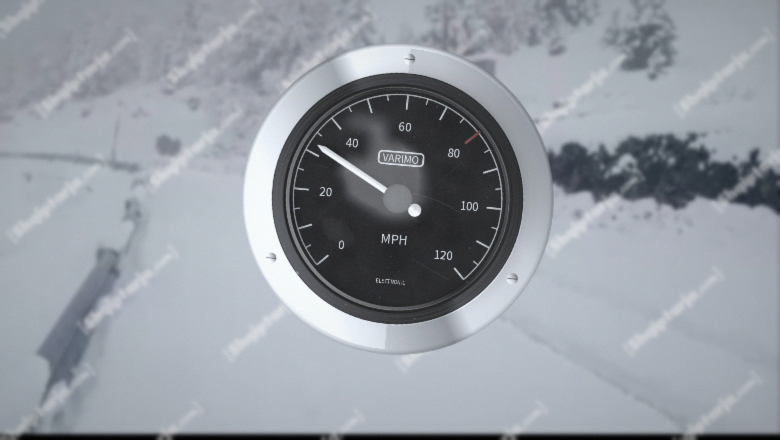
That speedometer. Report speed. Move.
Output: 32.5 mph
